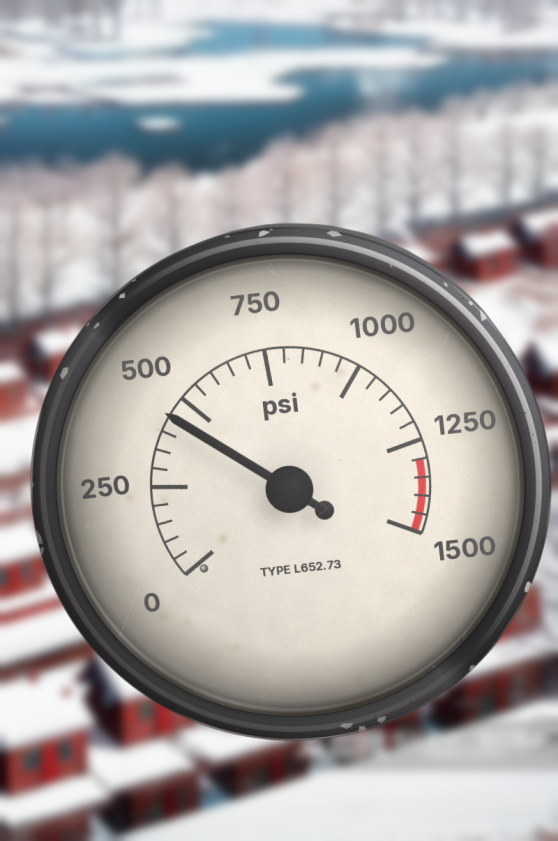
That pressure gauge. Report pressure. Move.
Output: 450 psi
